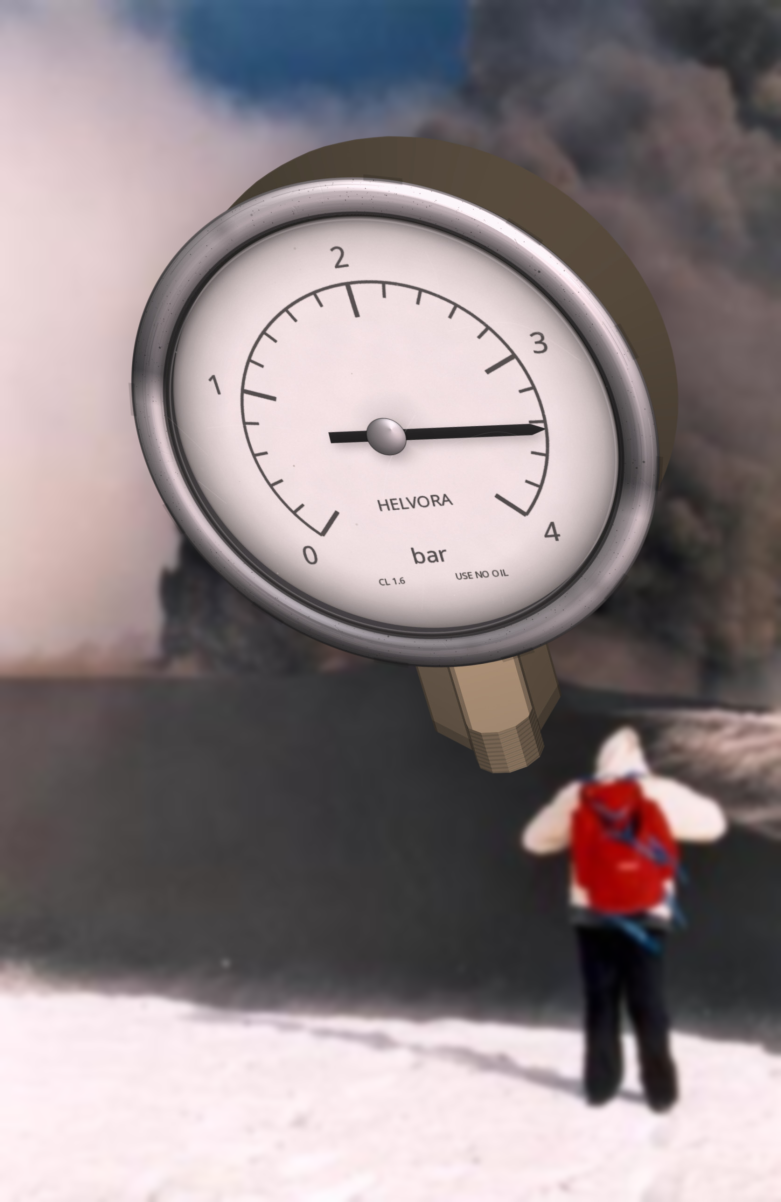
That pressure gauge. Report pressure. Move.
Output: 3.4 bar
